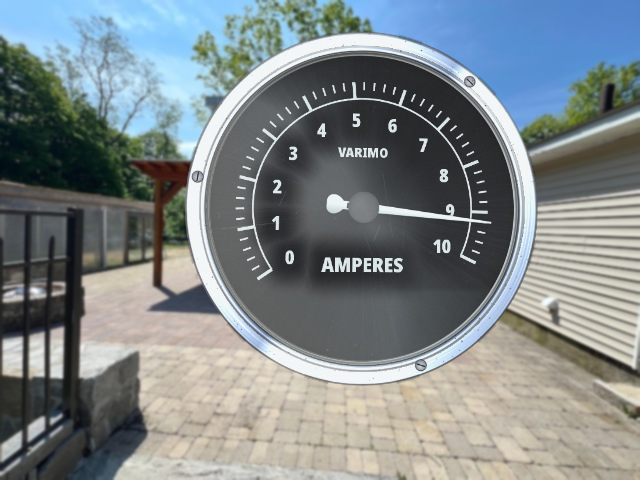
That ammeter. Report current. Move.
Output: 9.2 A
